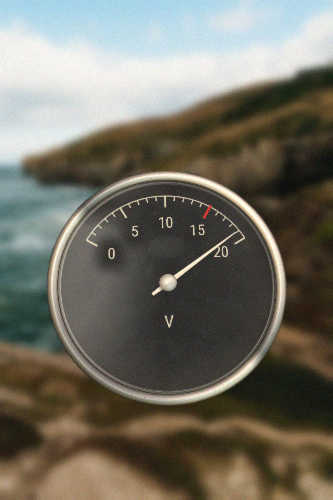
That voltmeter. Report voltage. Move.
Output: 19 V
